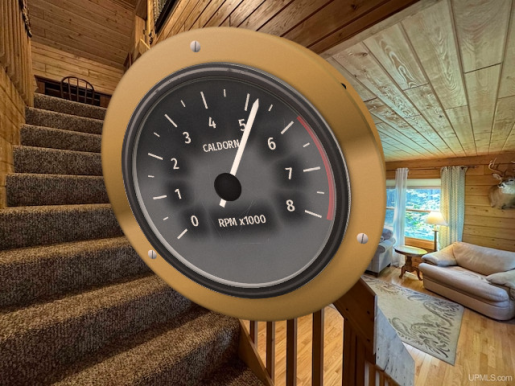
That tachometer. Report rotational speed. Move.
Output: 5250 rpm
